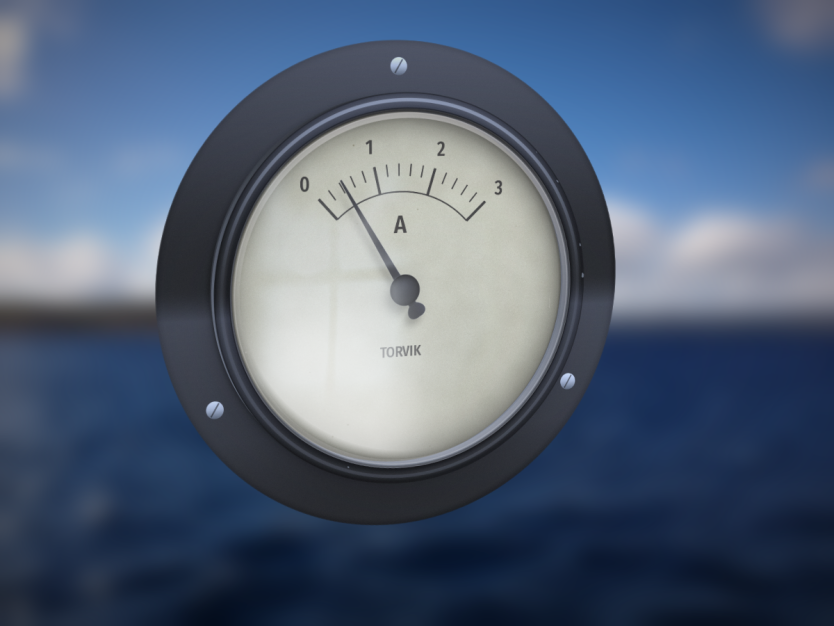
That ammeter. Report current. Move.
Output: 0.4 A
